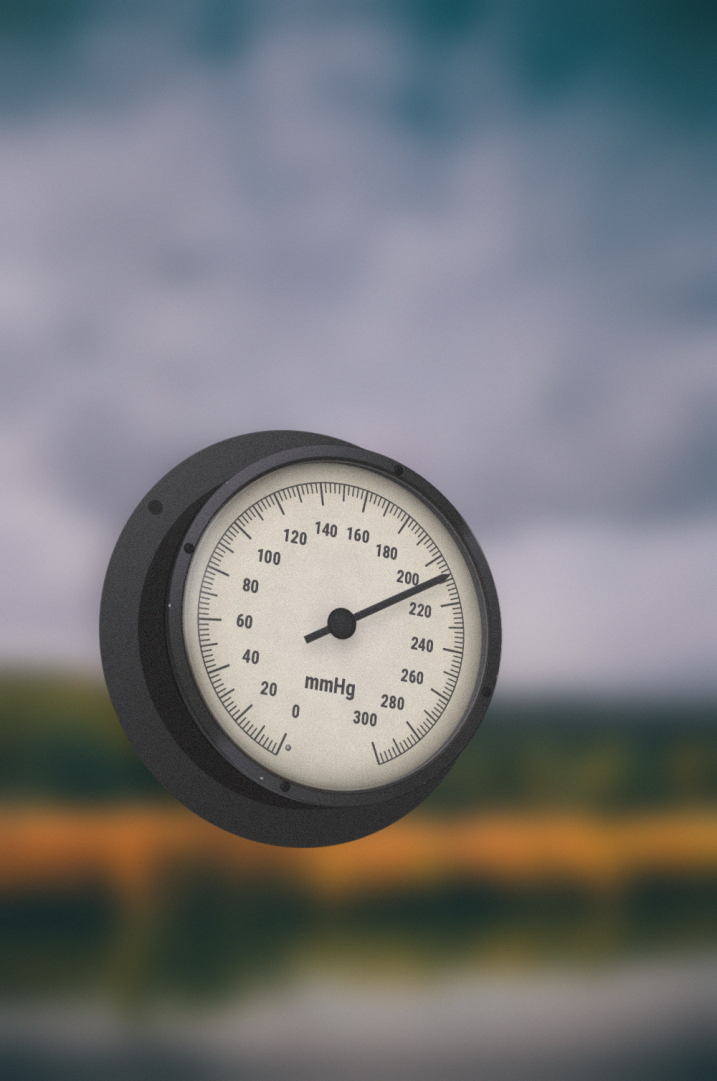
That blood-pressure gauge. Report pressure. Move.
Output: 208 mmHg
